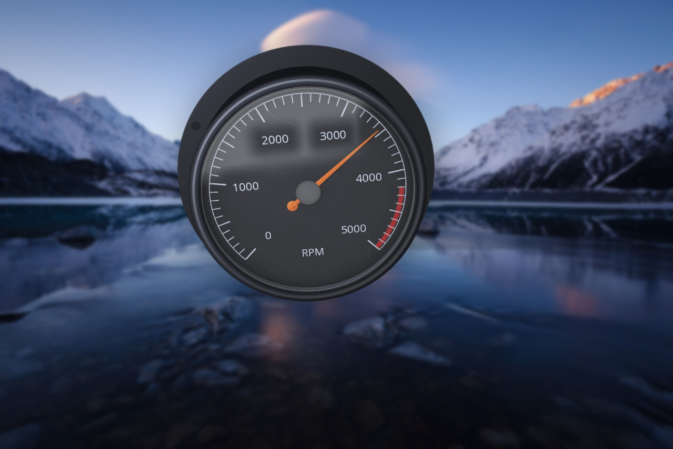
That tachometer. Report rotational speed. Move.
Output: 3450 rpm
